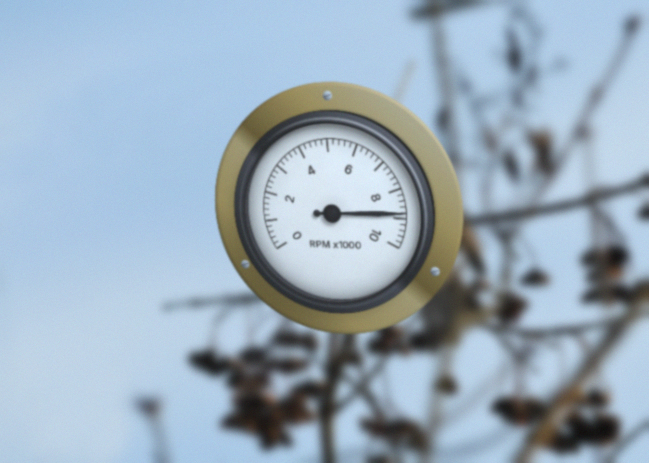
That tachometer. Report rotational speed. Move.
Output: 8800 rpm
